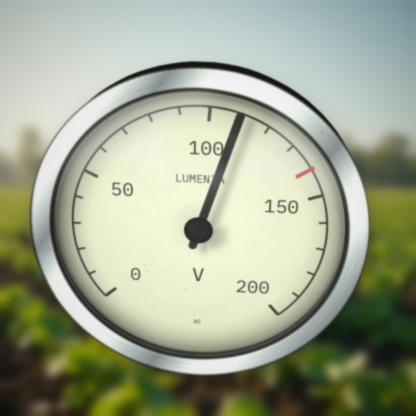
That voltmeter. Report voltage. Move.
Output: 110 V
